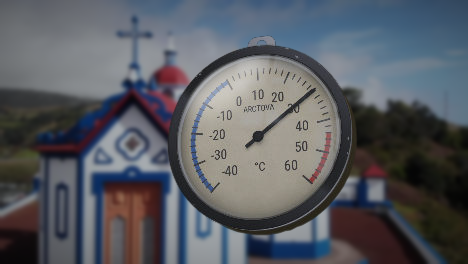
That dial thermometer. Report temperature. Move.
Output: 30 °C
